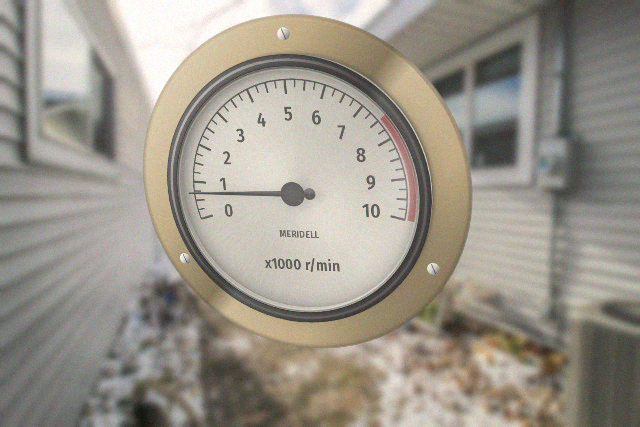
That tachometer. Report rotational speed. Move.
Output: 750 rpm
